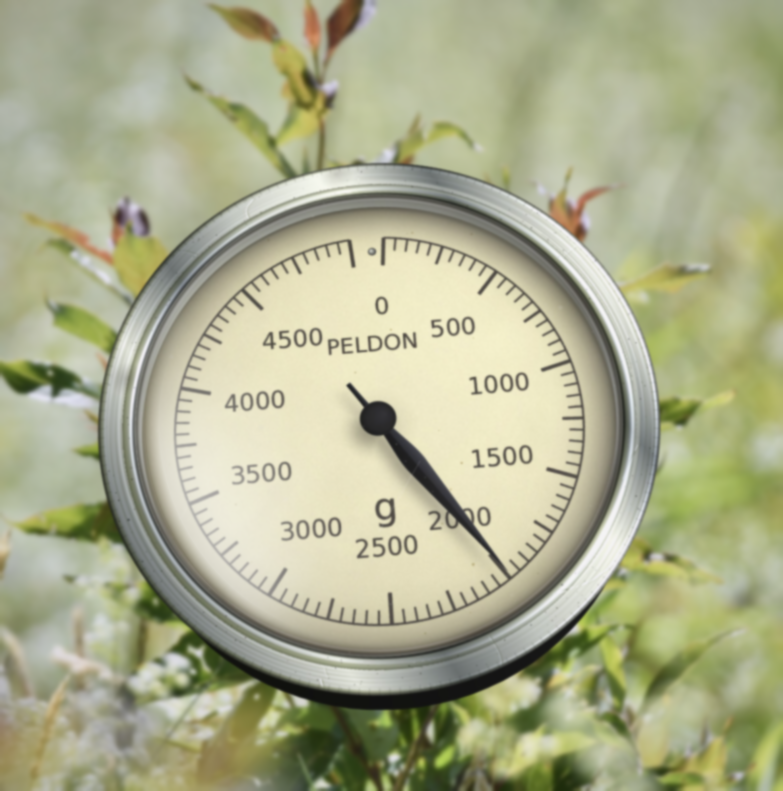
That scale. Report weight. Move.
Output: 2000 g
